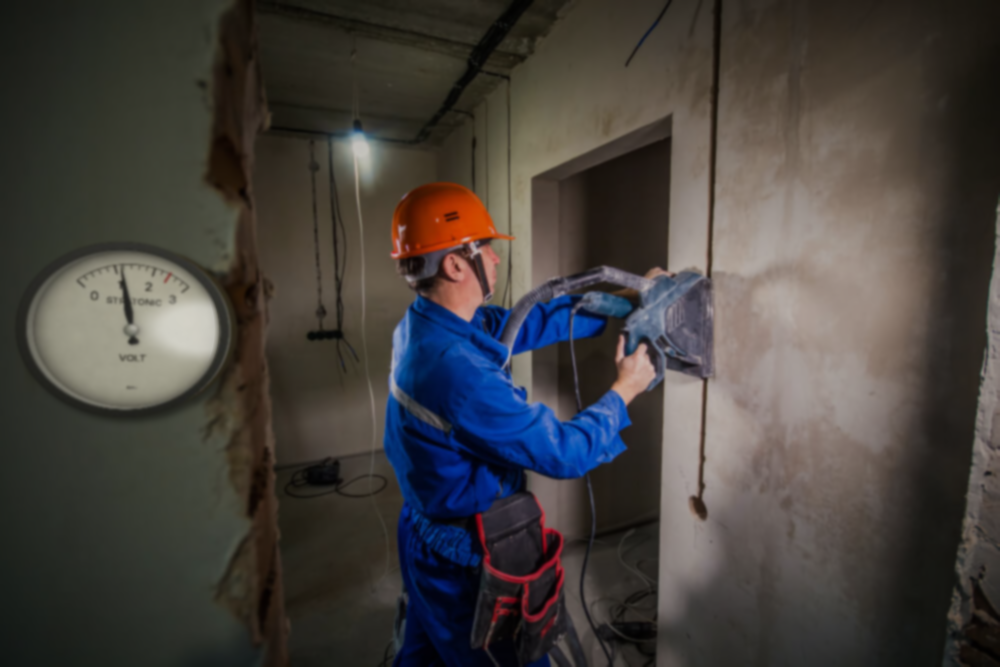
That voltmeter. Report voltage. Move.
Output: 1.2 V
